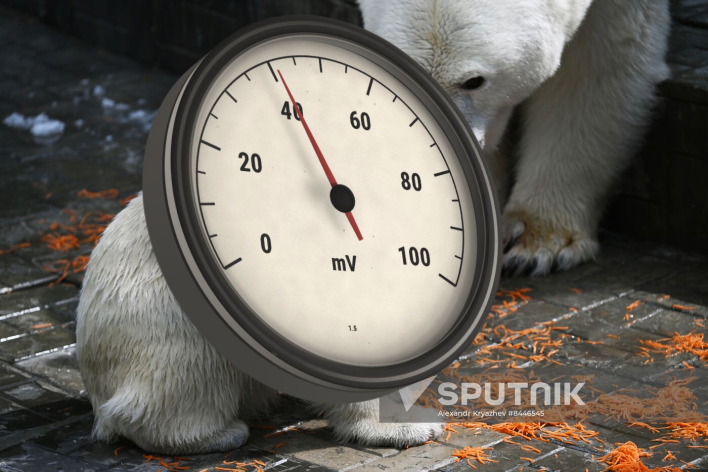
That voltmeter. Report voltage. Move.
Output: 40 mV
